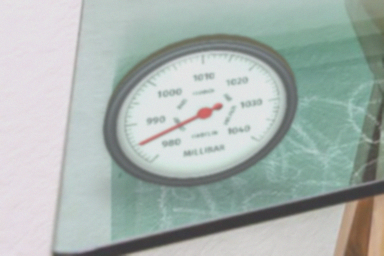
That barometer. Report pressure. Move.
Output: 985 mbar
